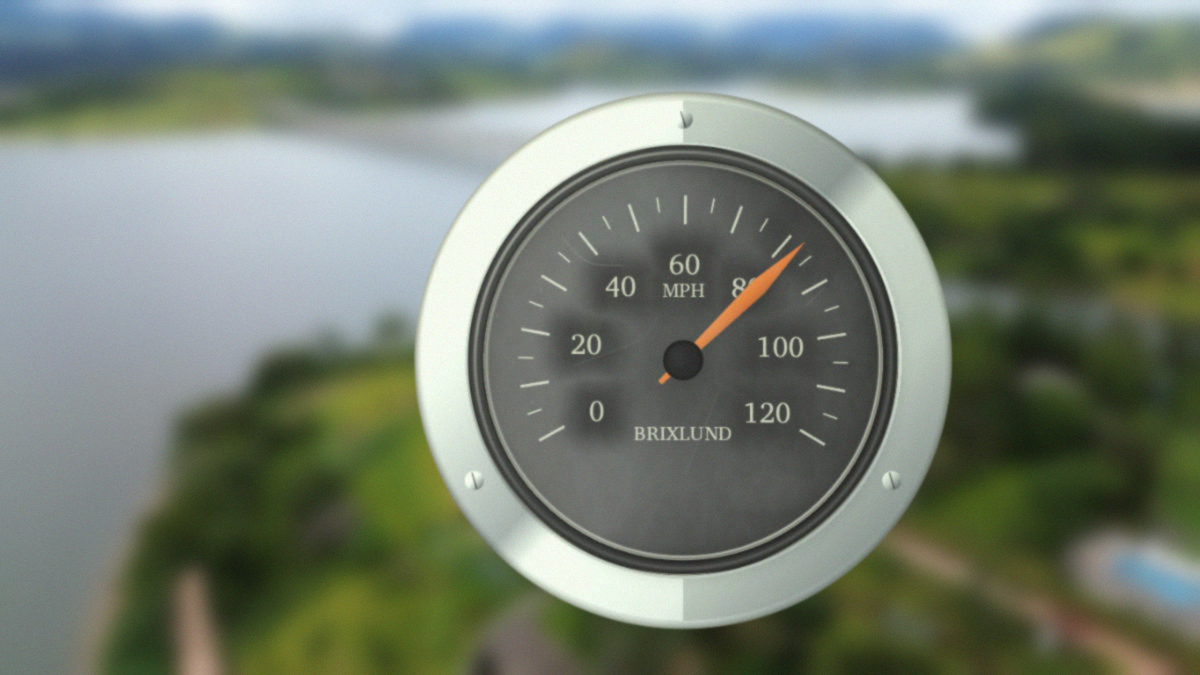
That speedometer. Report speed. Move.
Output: 82.5 mph
